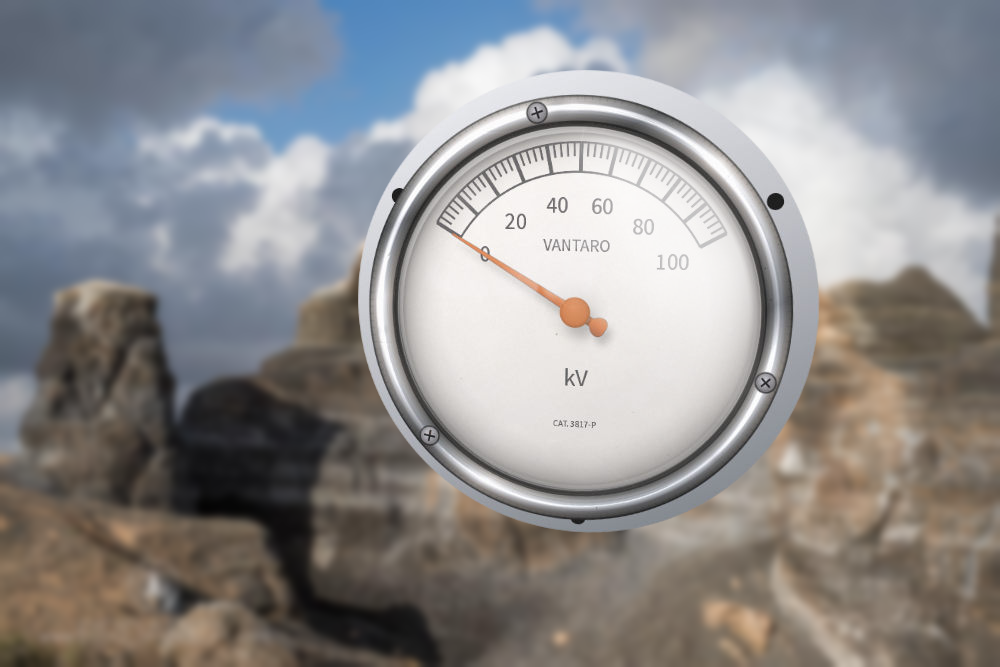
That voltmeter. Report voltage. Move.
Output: 0 kV
